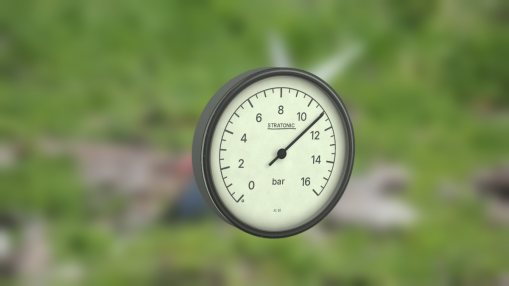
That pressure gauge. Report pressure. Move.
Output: 11 bar
